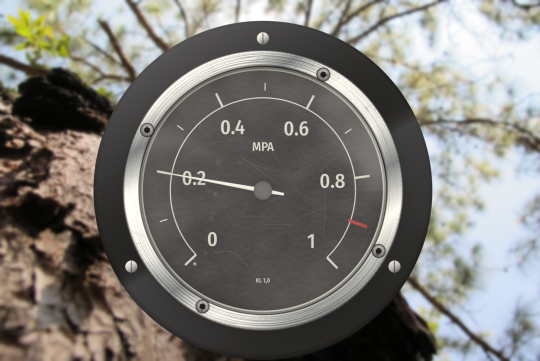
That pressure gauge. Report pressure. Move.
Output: 0.2 MPa
